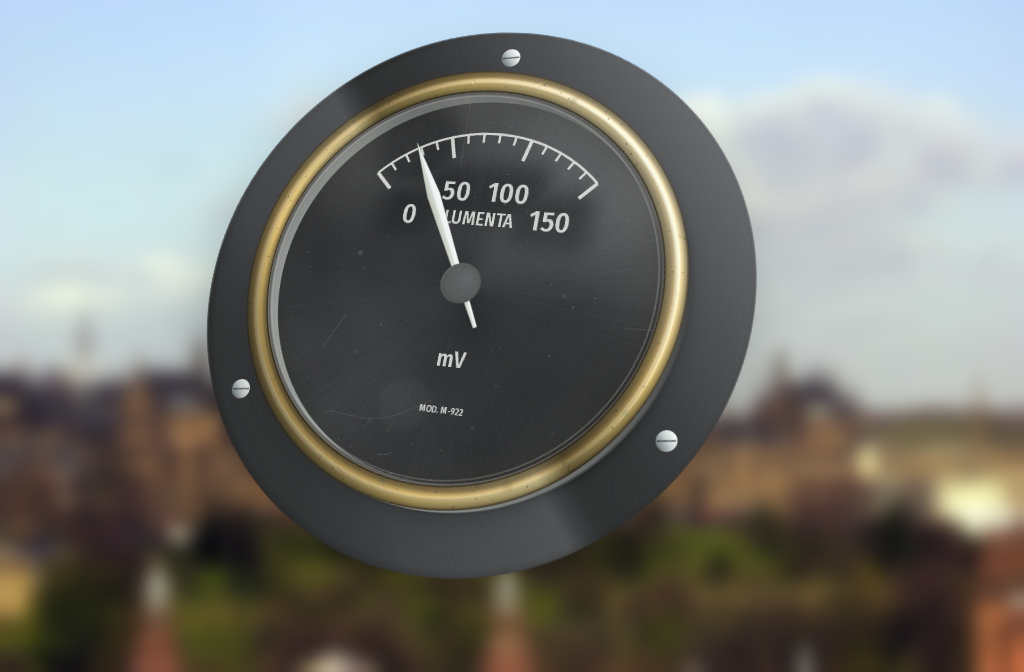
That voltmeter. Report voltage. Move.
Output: 30 mV
